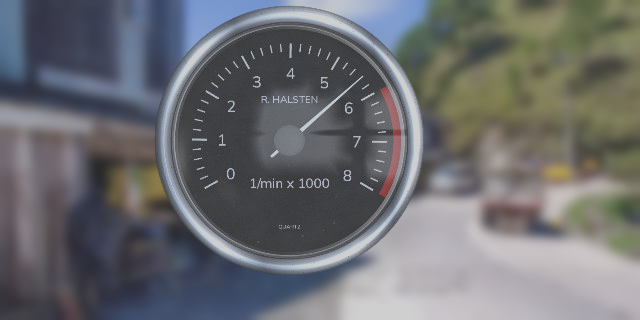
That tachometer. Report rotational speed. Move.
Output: 5600 rpm
